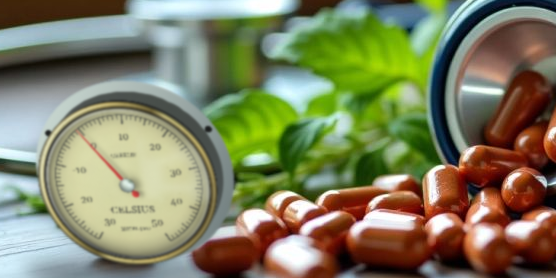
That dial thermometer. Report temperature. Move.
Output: 0 °C
